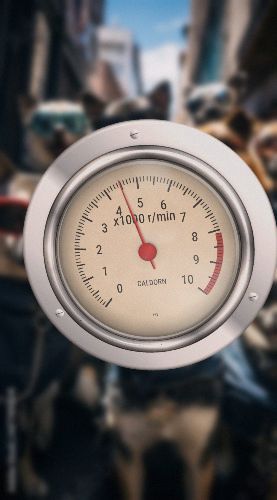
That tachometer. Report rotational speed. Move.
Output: 4500 rpm
